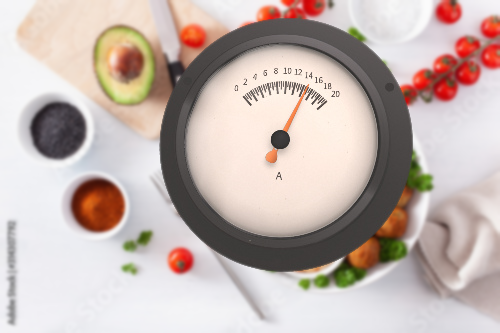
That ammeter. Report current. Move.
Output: 15 A
